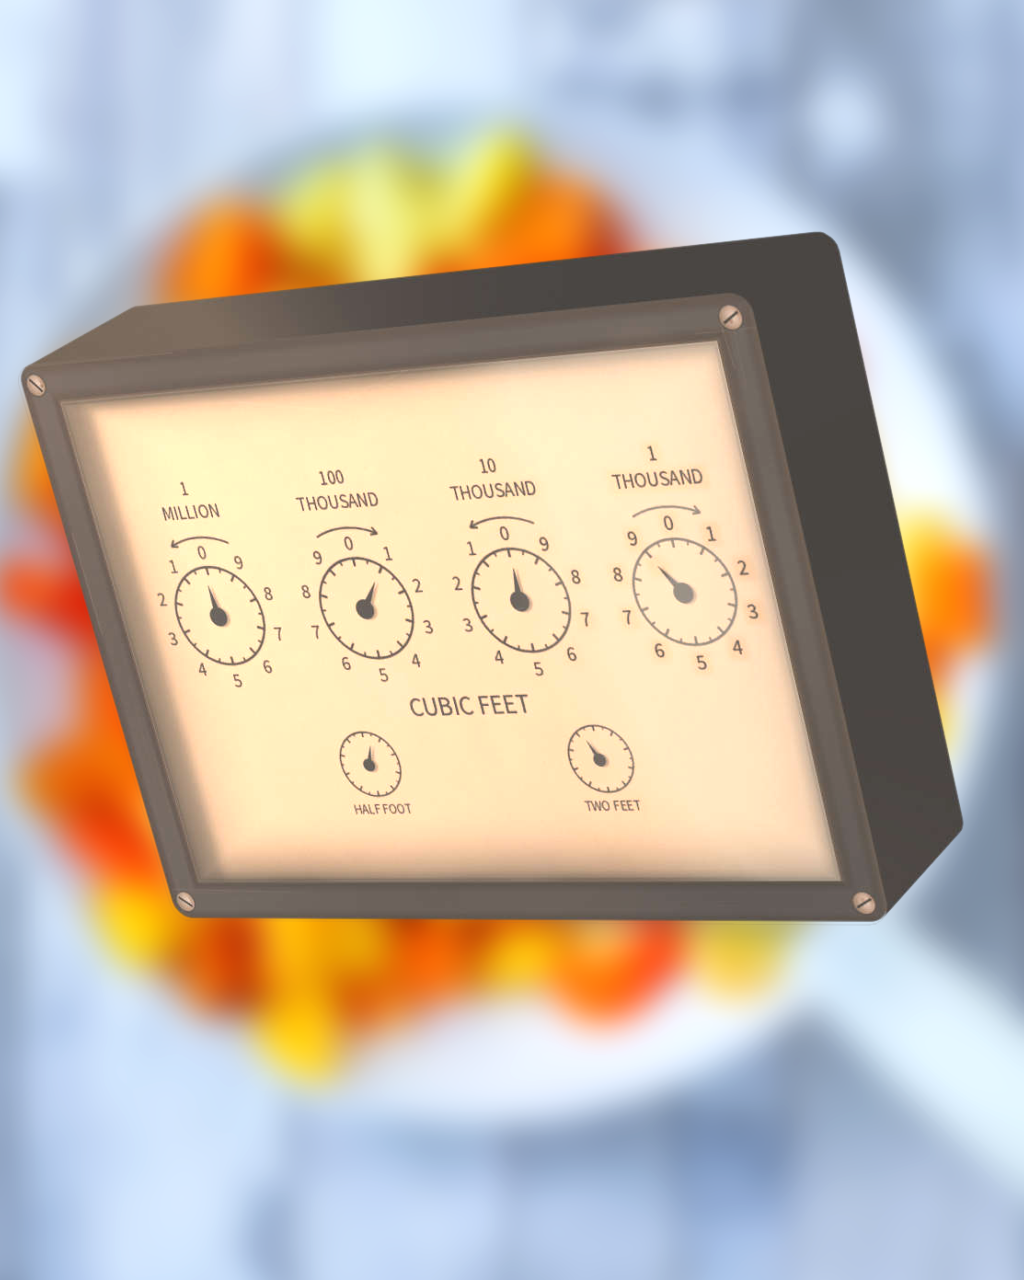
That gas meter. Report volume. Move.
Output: 9900 ft³
